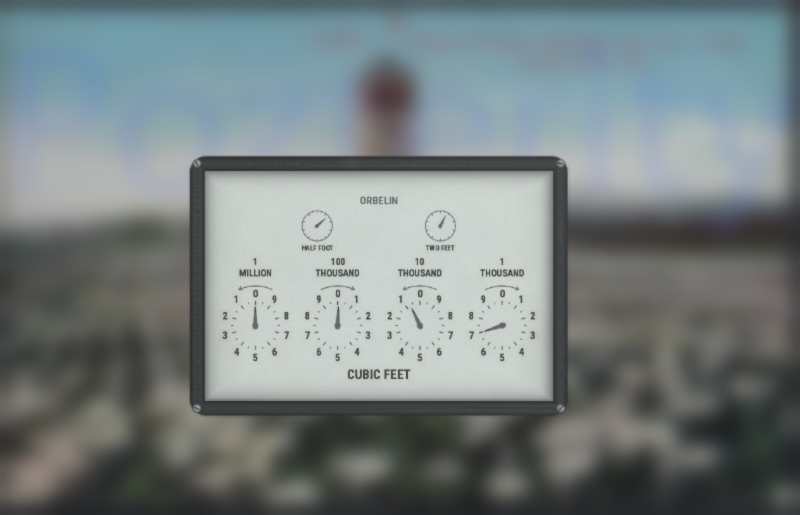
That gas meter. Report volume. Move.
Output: 700 ft³
